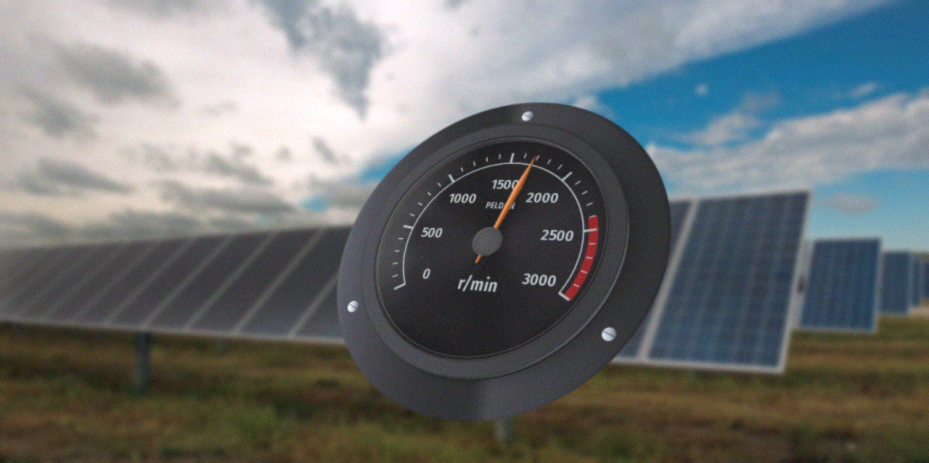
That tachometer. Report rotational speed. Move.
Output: 1700 rpm
